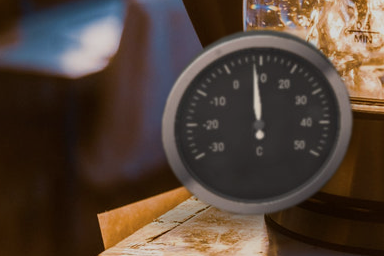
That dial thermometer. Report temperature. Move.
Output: 8 °C
